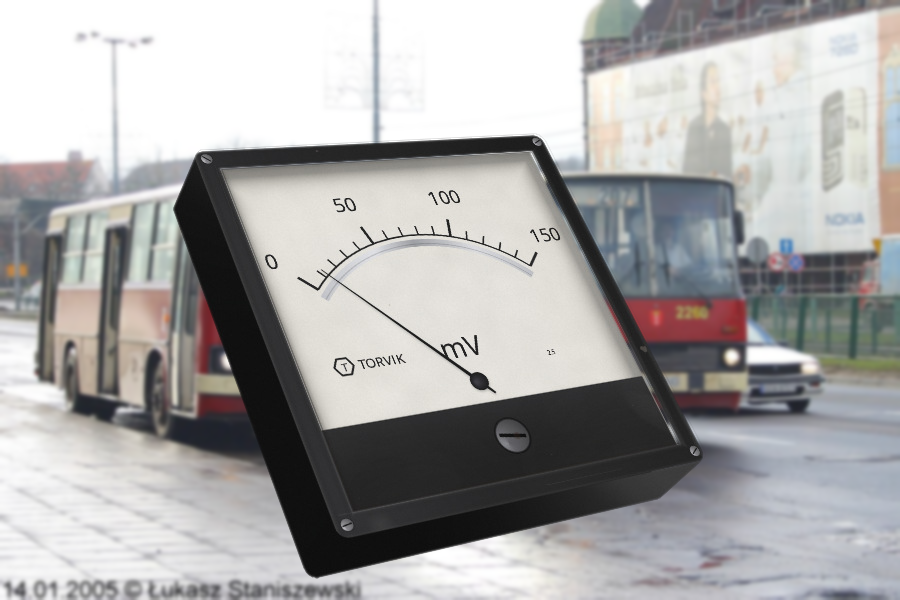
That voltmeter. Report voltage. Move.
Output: 10 mV
